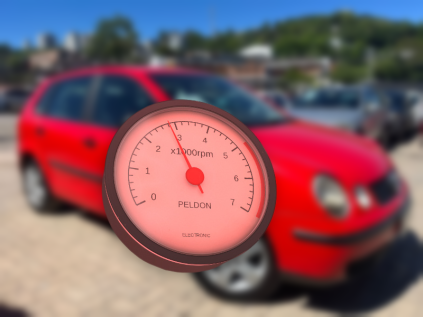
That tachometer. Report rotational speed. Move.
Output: 2800 rpm
